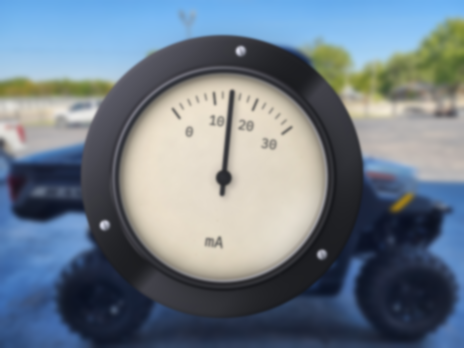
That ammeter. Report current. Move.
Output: 14 mA
